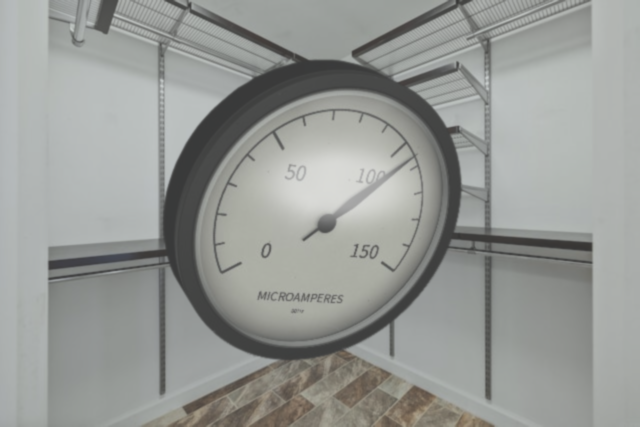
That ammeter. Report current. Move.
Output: 105 µA
